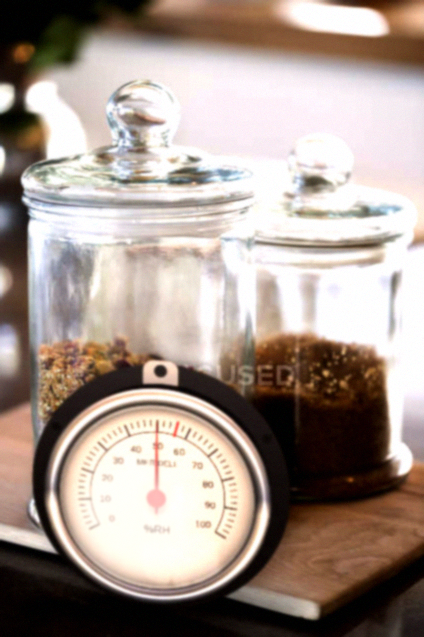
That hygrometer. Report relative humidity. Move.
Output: 50 %
